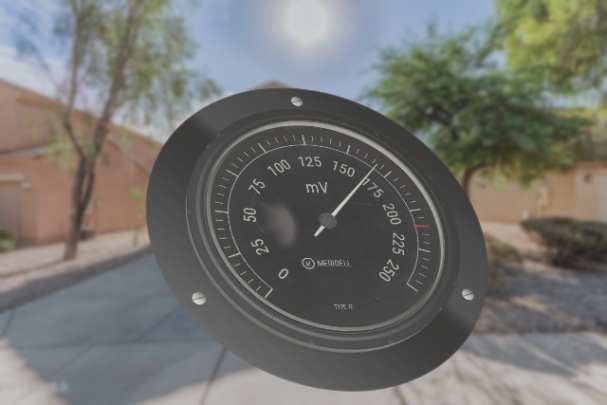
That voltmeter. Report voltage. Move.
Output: 167.5 mV
